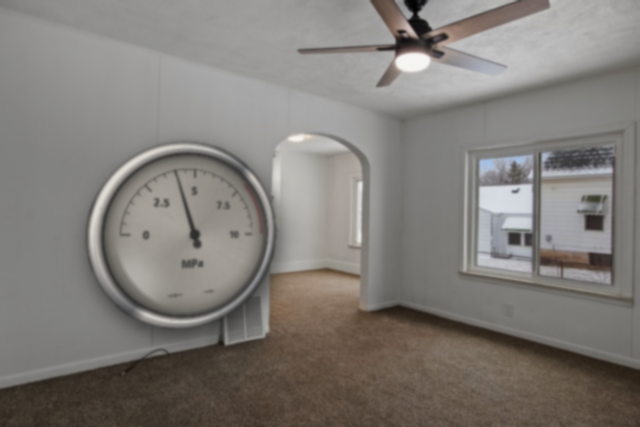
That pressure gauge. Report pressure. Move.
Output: 4 MPa
